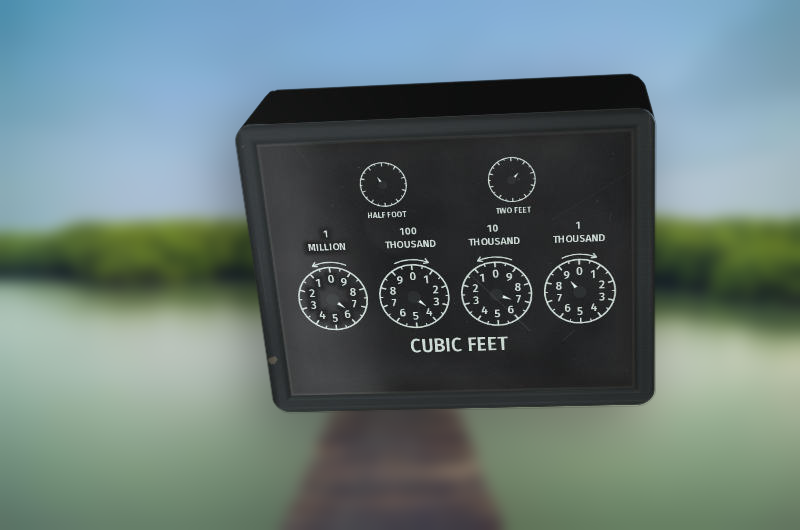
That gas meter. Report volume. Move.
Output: 636900 ft³
